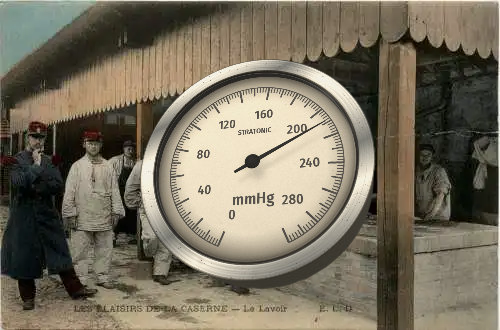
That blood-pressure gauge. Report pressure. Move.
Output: 210 mmHg
